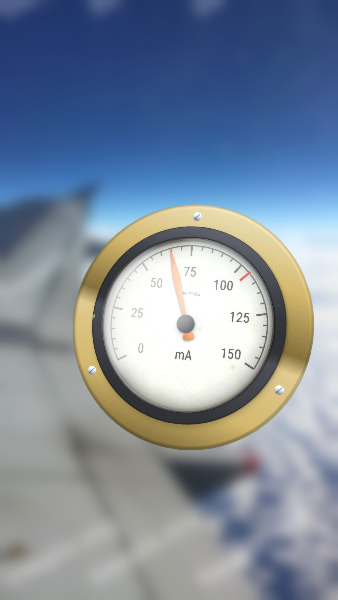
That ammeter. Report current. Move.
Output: 65 mA
